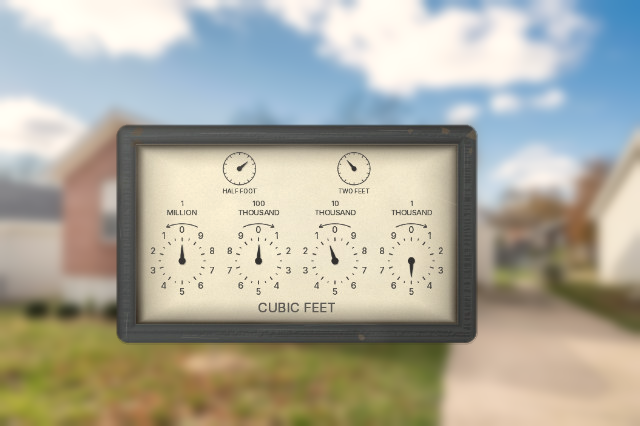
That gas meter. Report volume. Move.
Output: 500 ft³
